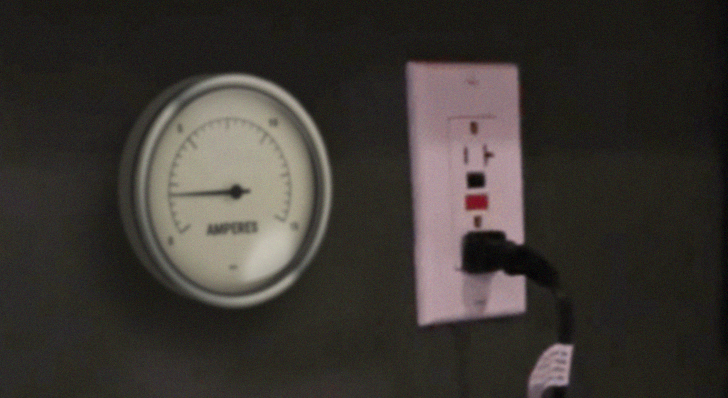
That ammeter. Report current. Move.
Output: 2 A
